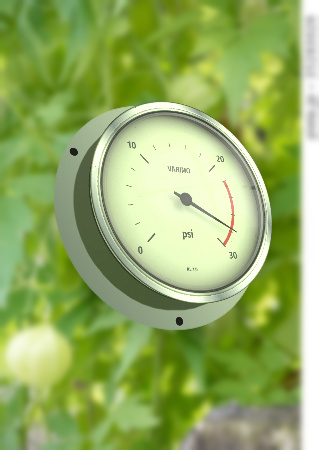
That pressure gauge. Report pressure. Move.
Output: 28 psi
